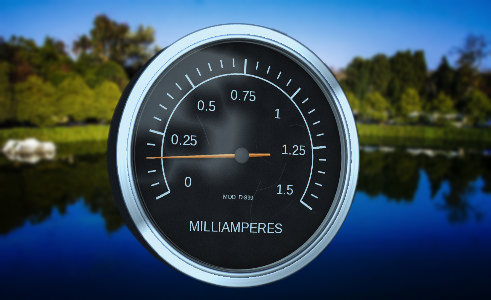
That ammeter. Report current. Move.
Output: 0.15 mA
